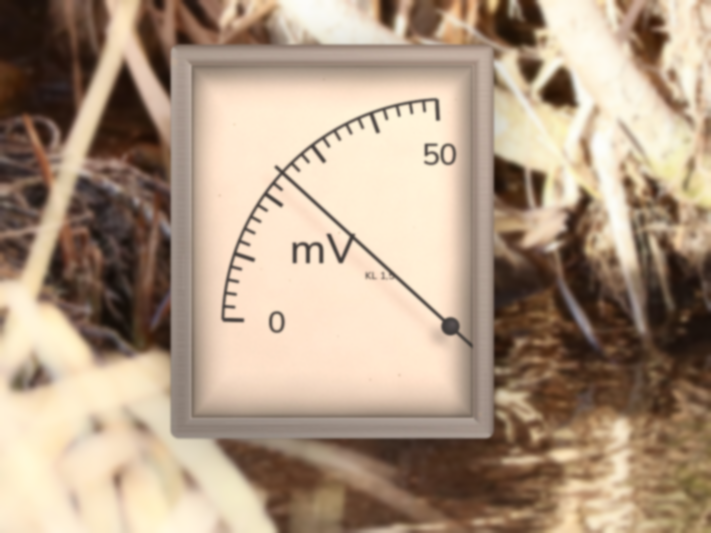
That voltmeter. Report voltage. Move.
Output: 24 mV
